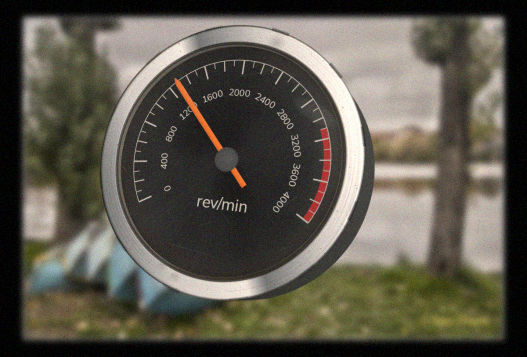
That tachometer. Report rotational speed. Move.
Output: 1300 rpm
